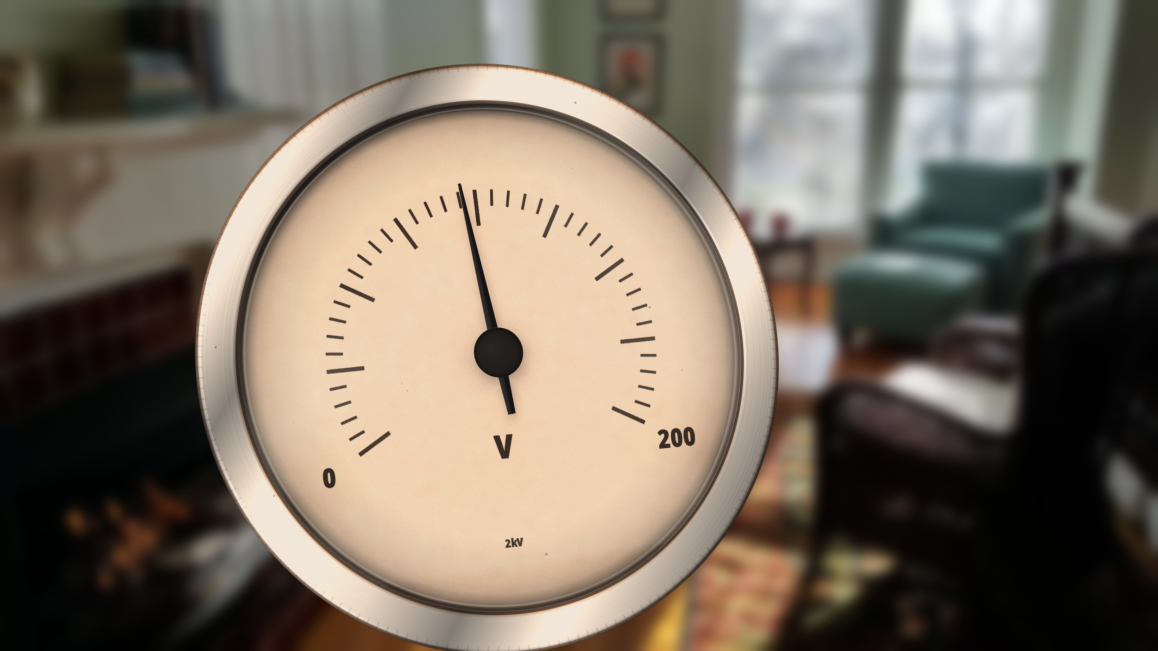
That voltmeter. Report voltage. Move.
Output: 95 V
